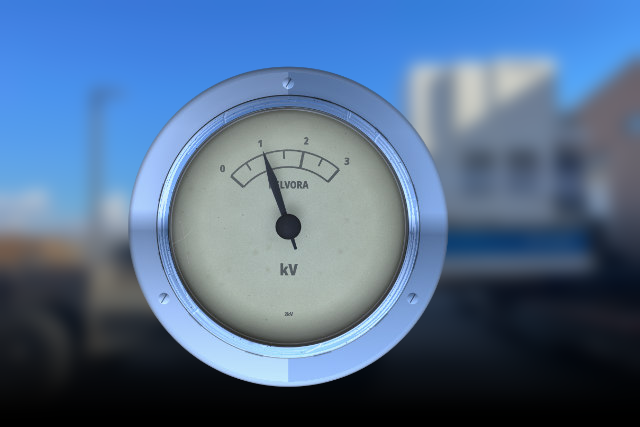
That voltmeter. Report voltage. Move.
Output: 1 kV
